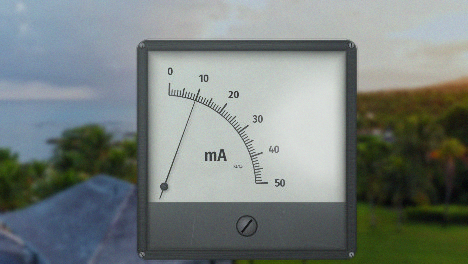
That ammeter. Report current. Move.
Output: 10 mA
